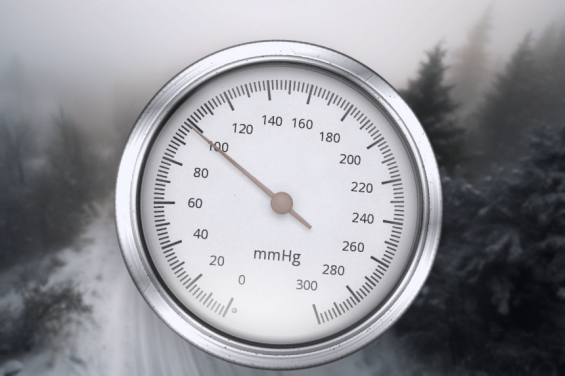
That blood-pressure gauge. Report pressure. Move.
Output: 98 mmHg
